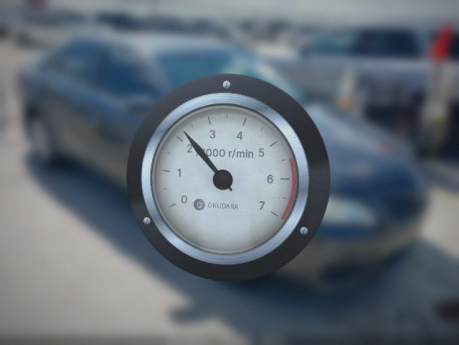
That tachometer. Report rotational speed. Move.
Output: 2250 rpm
